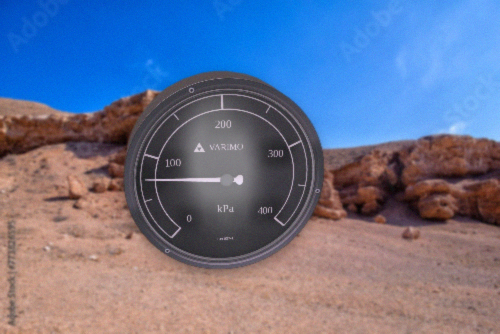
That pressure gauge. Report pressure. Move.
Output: 75 kPa
